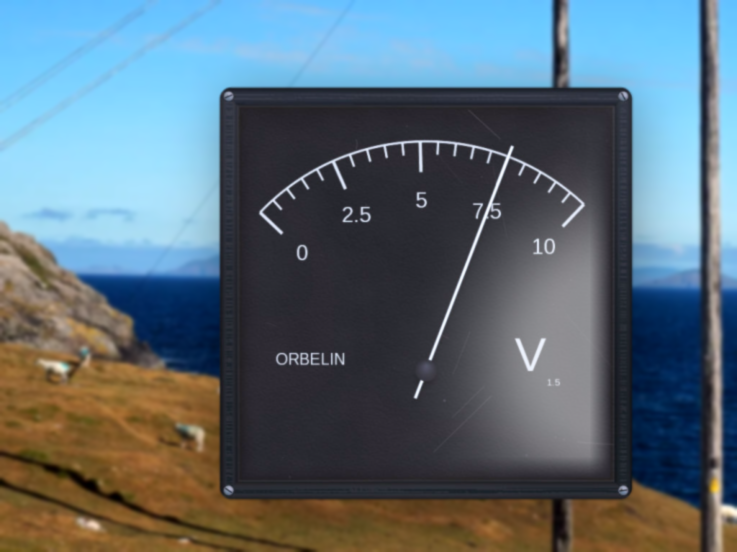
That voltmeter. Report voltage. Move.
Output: 7.5 V
